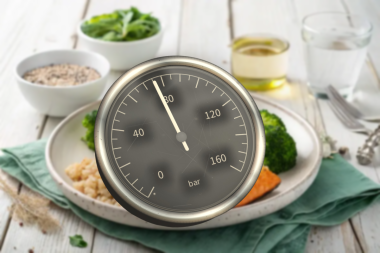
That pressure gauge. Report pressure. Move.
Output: 75 bar
